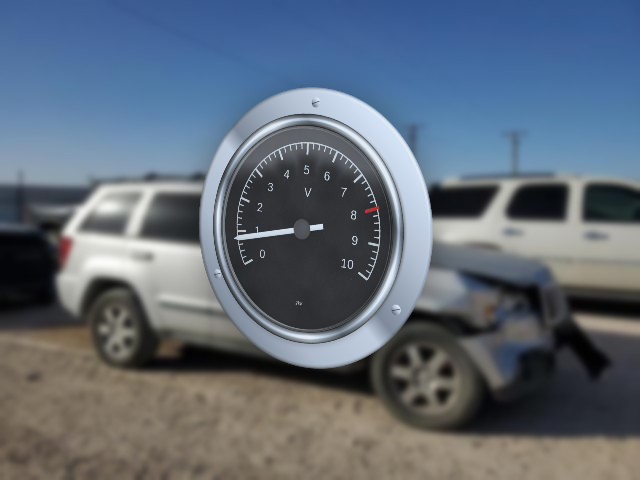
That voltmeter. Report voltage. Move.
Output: 0.8 V
